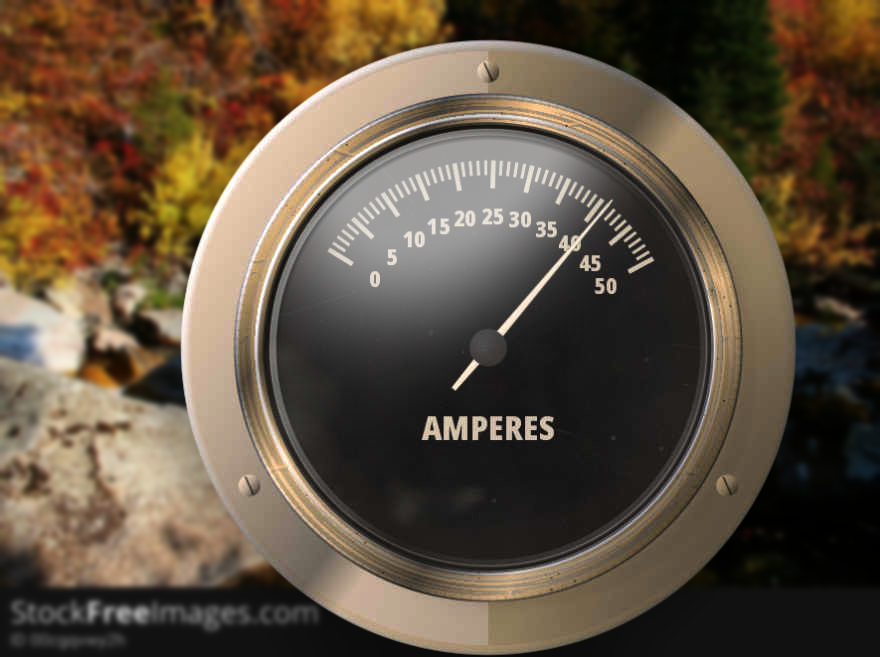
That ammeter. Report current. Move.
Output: 41 A
